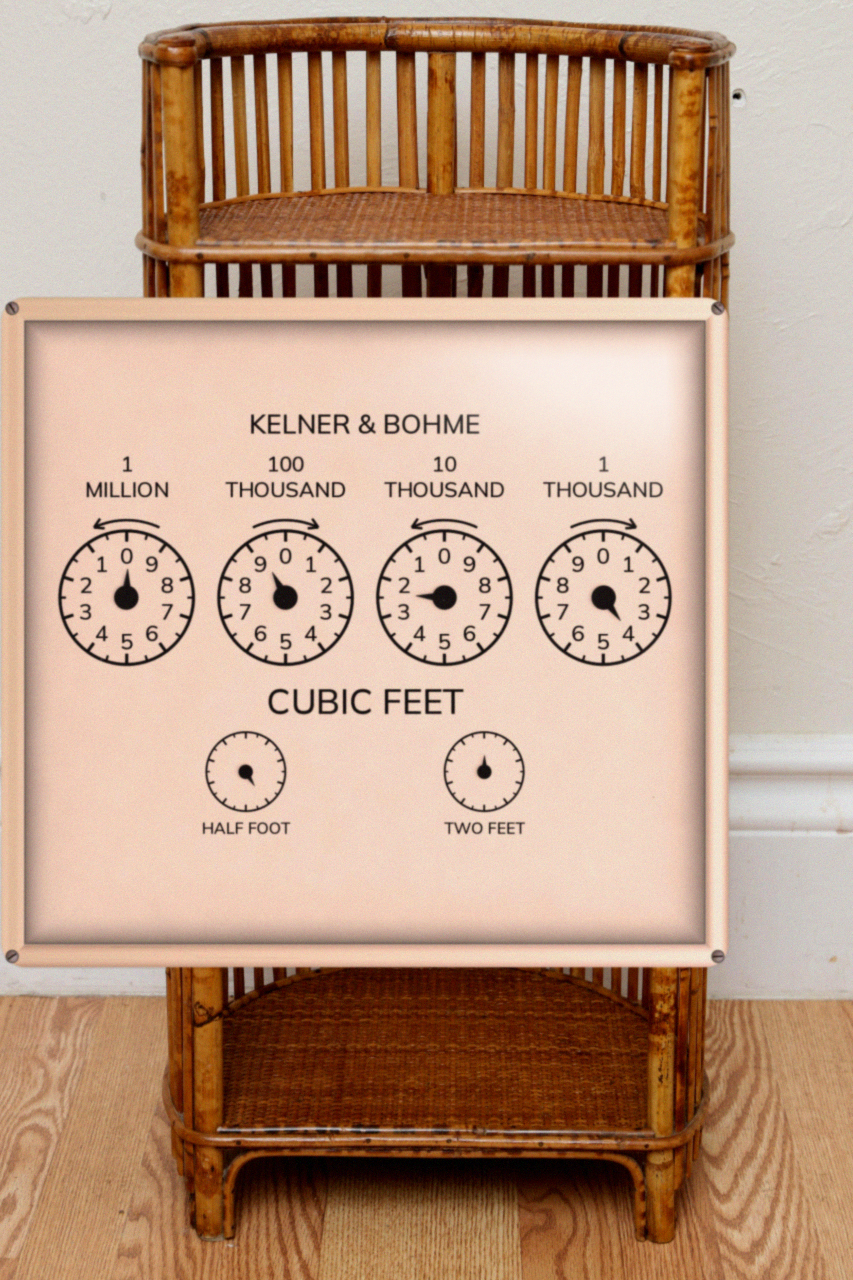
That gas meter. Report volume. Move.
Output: 992400 ft³
